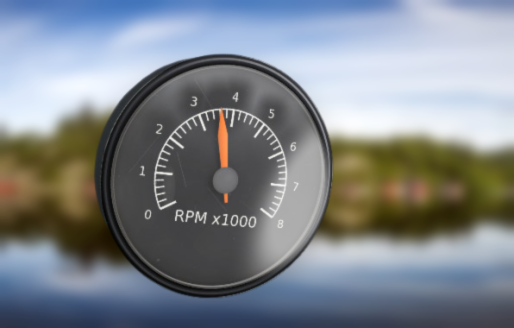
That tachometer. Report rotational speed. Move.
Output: 3600 rpm
